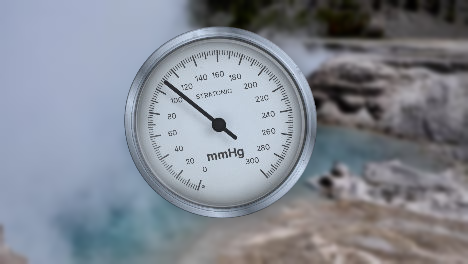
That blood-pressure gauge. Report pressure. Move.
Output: 110 mmHg
